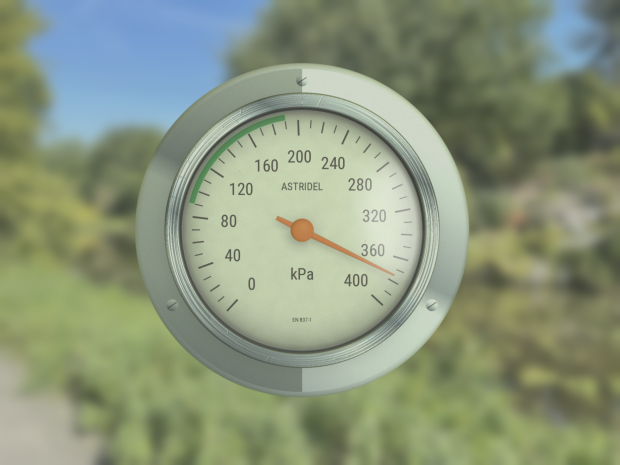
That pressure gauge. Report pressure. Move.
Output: 375 kPa
